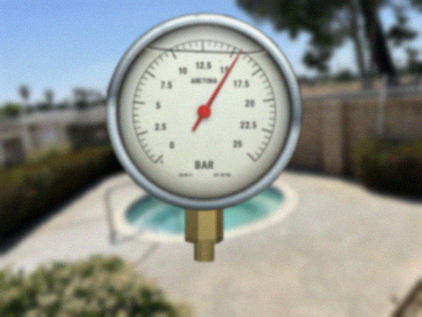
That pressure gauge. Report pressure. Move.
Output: 15.5 bar
